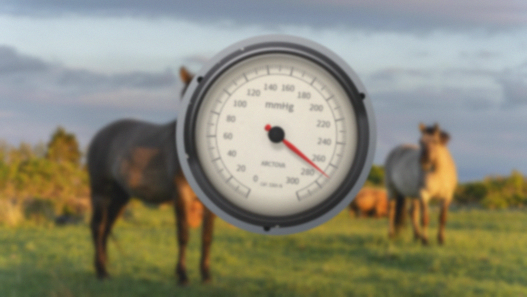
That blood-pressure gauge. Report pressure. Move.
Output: 270 mmHg
